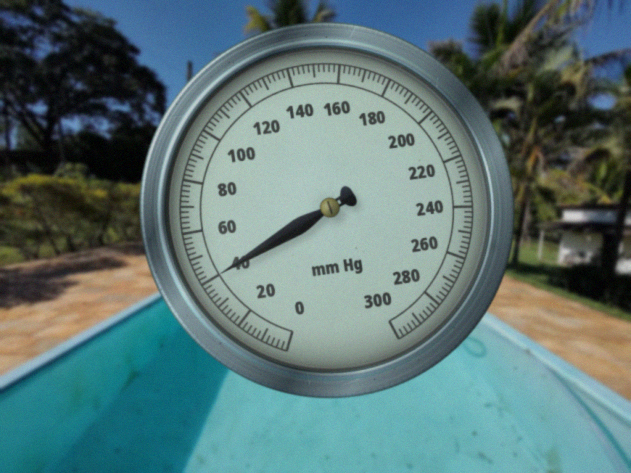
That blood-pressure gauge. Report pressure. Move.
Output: 40 mmHg
